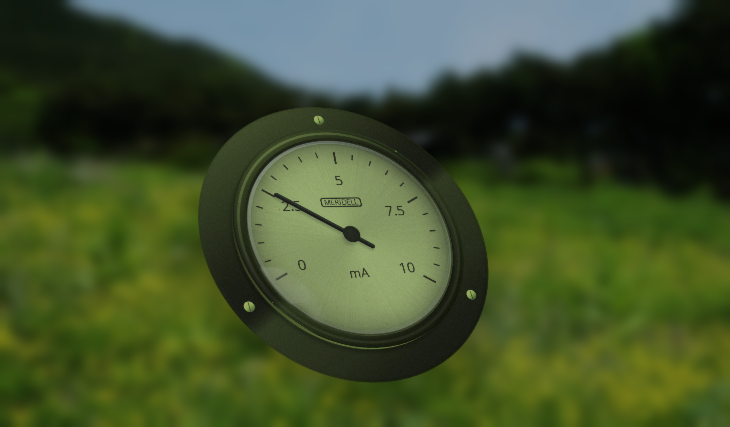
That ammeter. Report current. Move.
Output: 2.5 mA
